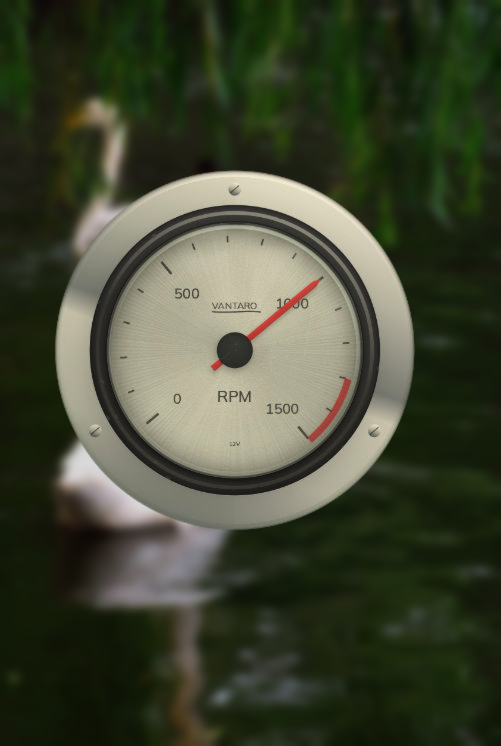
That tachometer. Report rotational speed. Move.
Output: 1000 rpm
